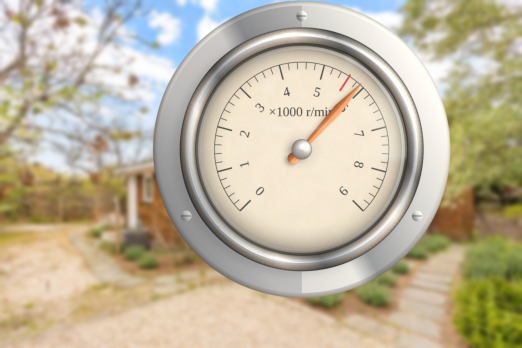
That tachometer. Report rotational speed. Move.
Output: 5900 rpm
